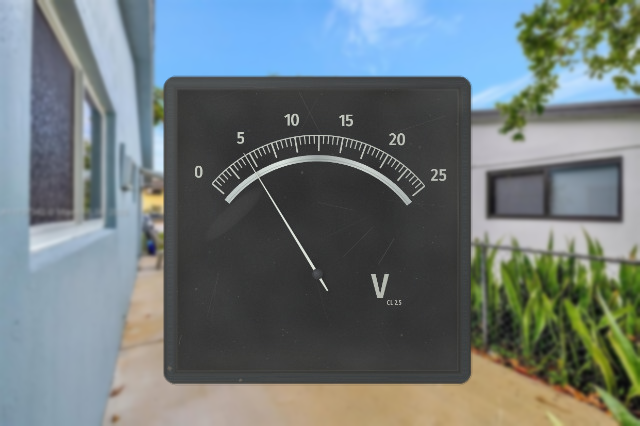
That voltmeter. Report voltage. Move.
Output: 4.5 V
